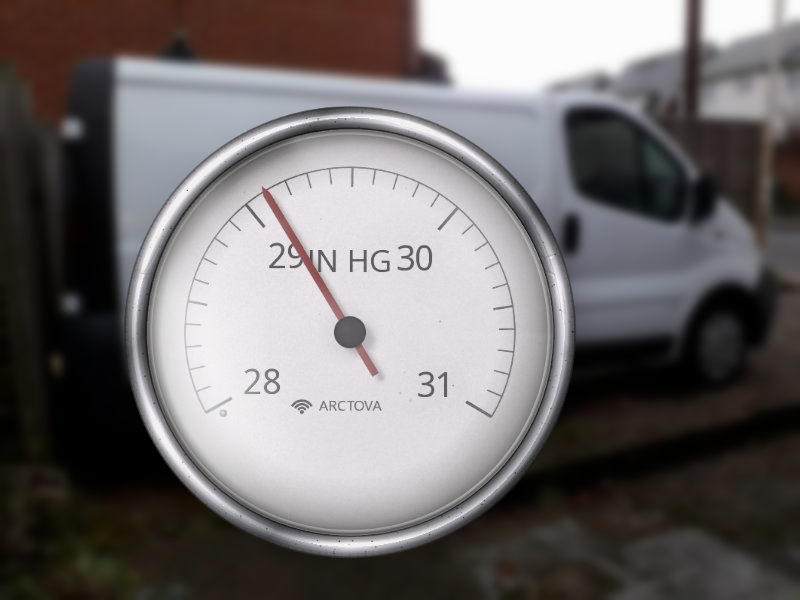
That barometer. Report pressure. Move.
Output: 29.1 inHg
